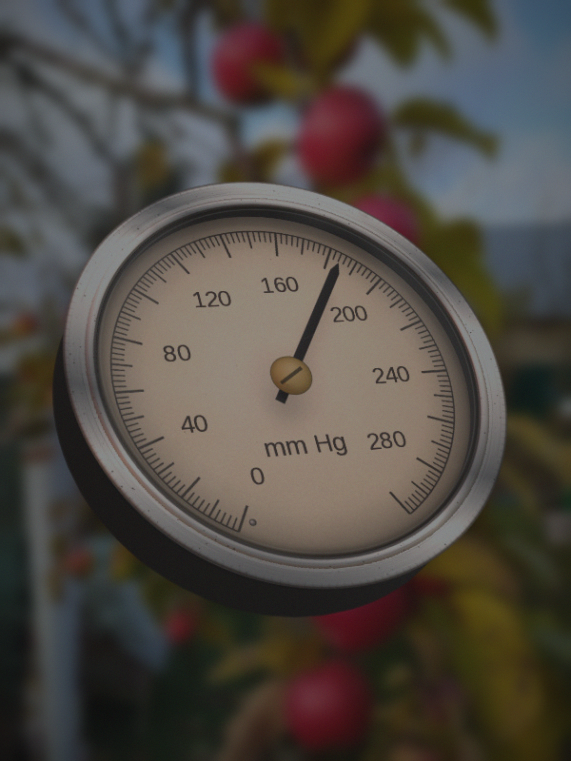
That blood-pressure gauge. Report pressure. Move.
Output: 184 mmHg
